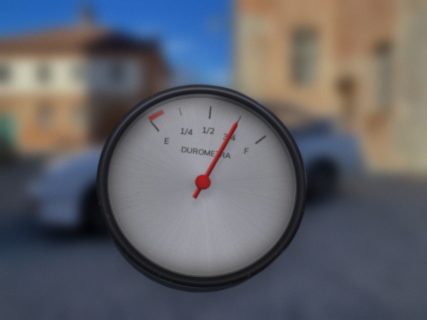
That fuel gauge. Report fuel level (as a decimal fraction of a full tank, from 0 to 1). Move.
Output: 0.75
